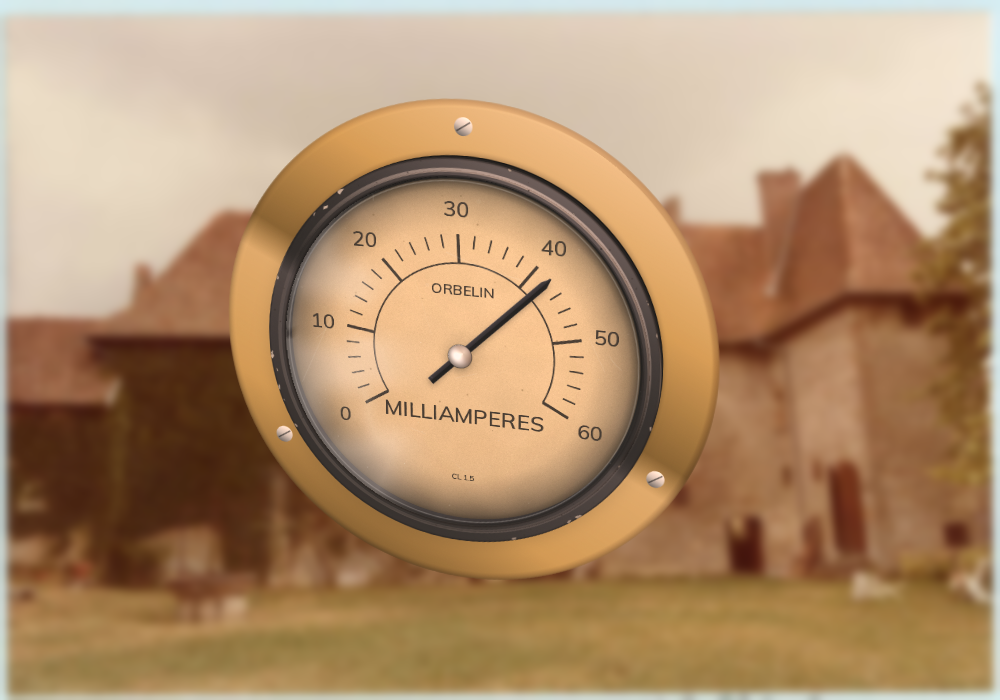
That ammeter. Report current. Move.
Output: 42 mA
